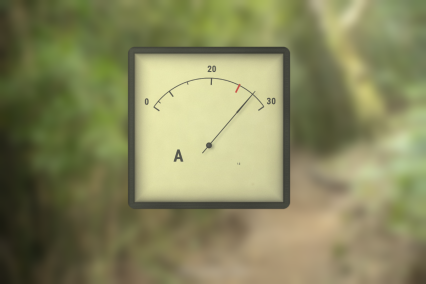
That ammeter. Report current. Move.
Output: 27.5 A
